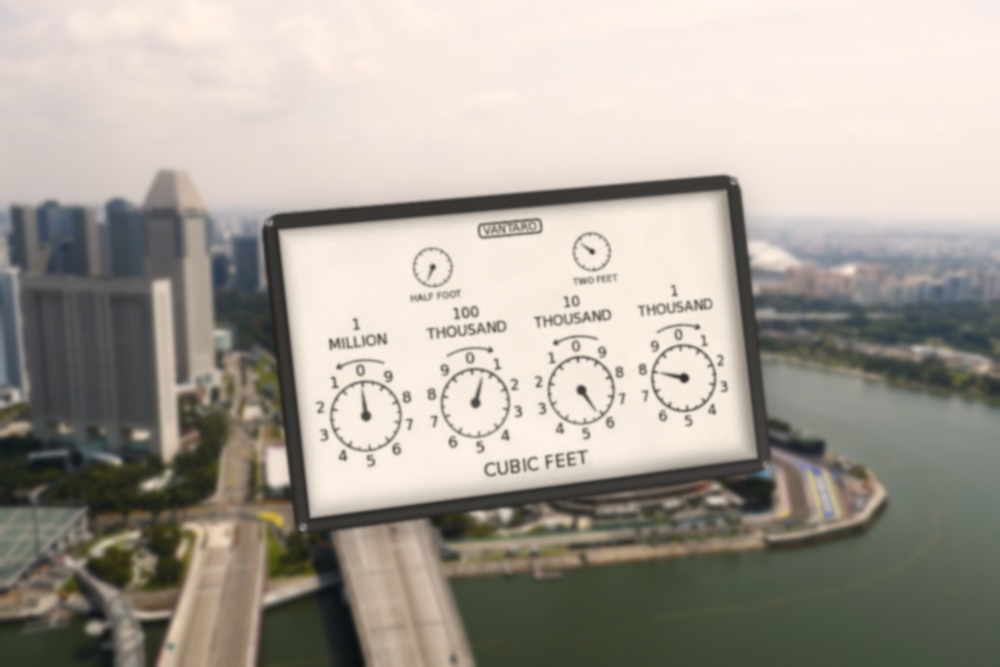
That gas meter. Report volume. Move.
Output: 5800 ft³
